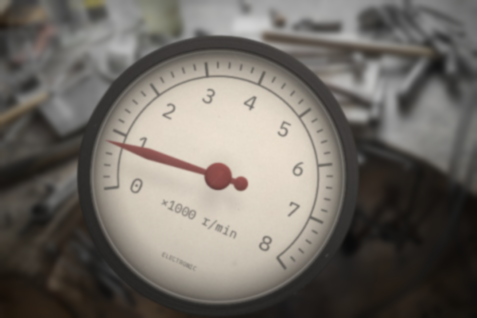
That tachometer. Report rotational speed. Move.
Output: 800 rpm
